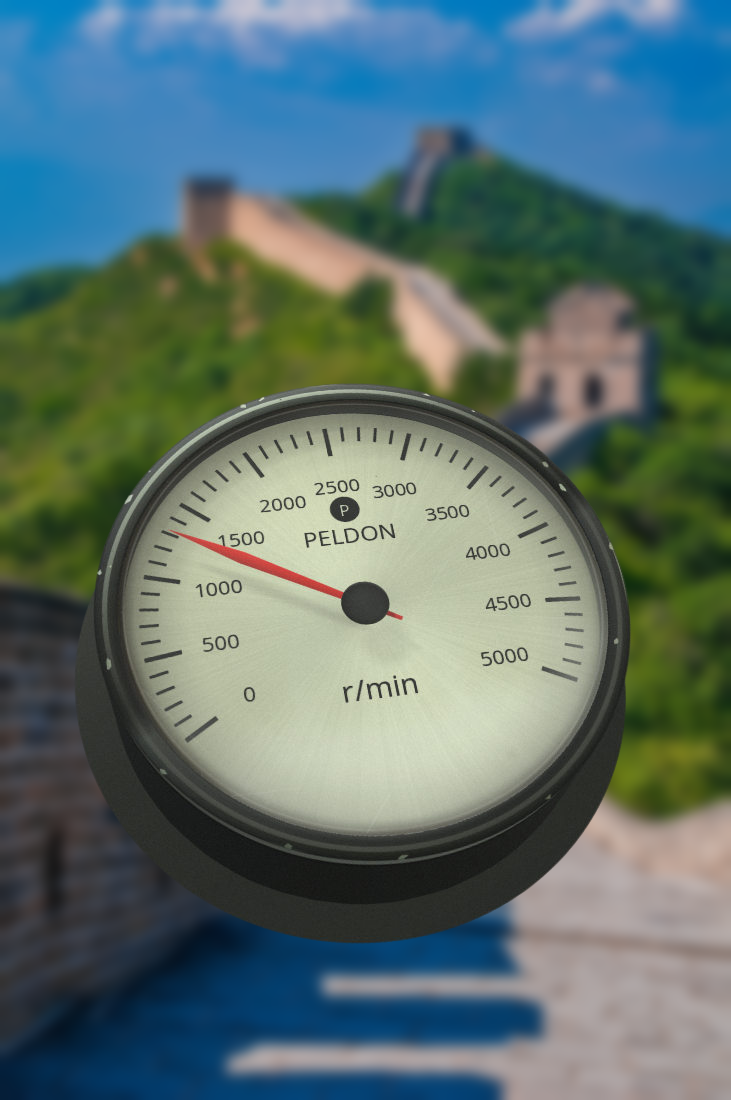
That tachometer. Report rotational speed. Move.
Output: 1300 rpm
